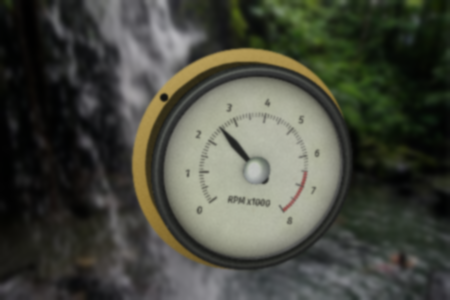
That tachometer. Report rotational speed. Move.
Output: 2500 rpm
